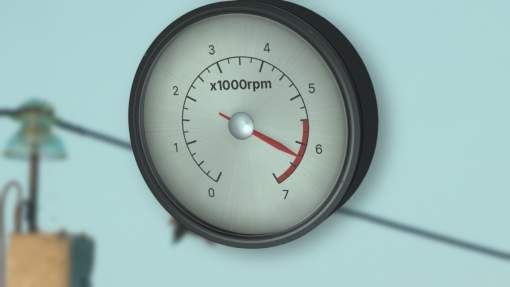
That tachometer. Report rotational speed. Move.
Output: 6250 rpm
